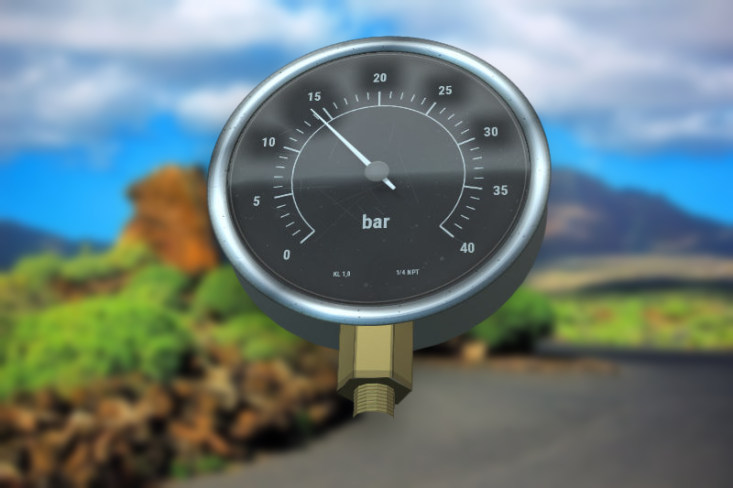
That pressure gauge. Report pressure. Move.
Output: 14 bar
